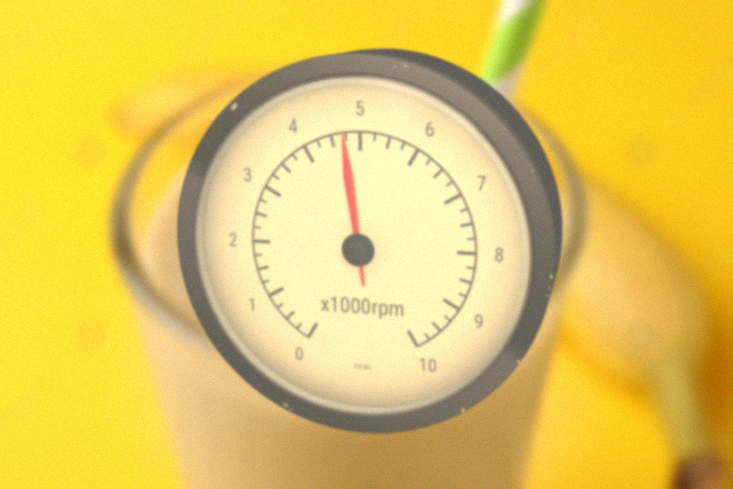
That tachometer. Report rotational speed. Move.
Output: 4750 rpm
